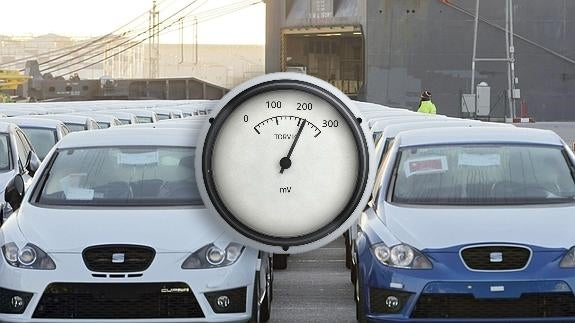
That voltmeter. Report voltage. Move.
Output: 220 mV
